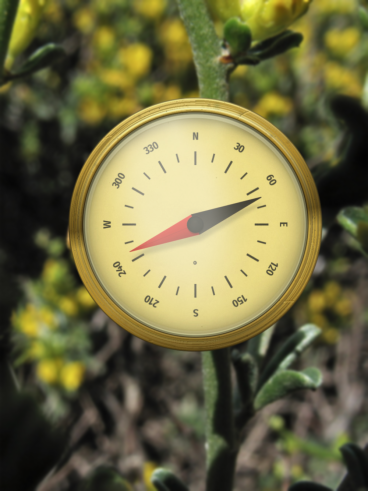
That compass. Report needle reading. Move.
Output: 247.5 °
